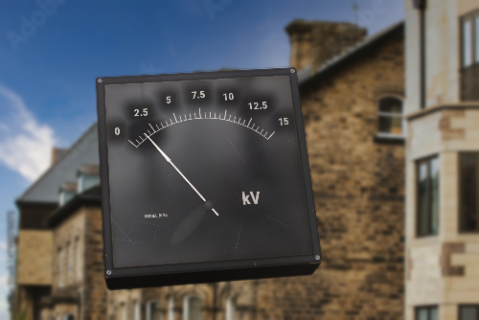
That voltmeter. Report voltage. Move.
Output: 1.5 kV
